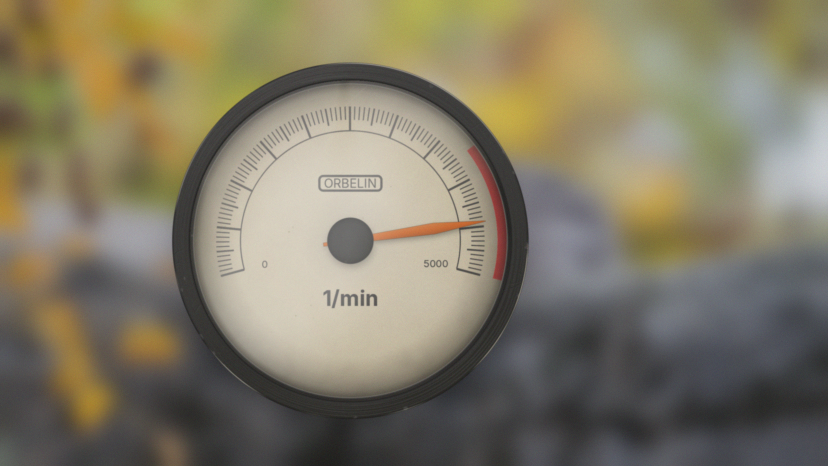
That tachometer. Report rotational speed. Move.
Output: 4450 rpm
